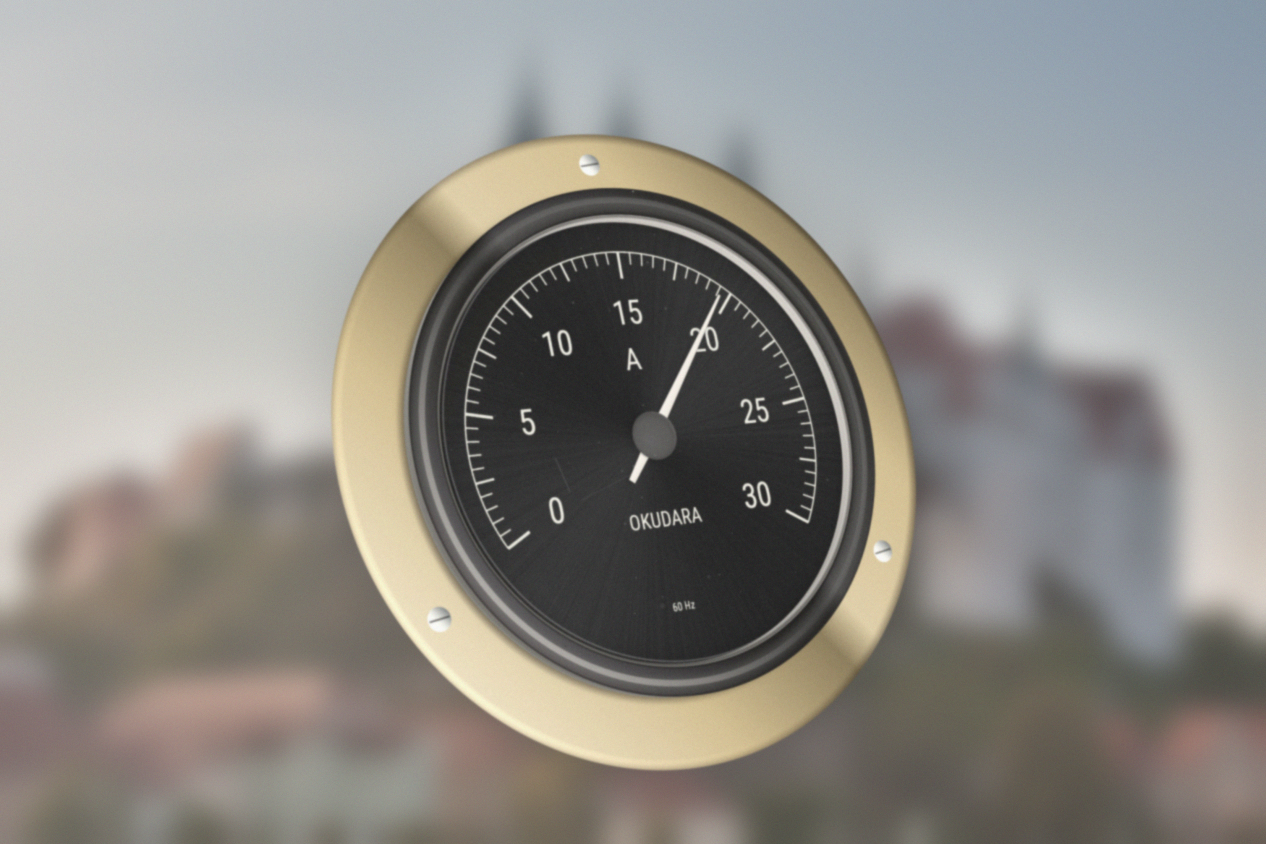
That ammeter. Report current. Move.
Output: 19.5 A
